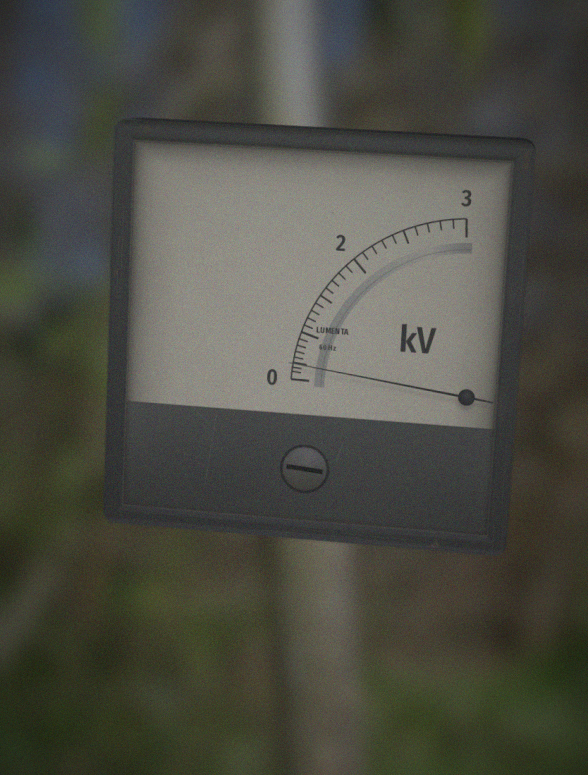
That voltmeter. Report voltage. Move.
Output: 0.5 kV
